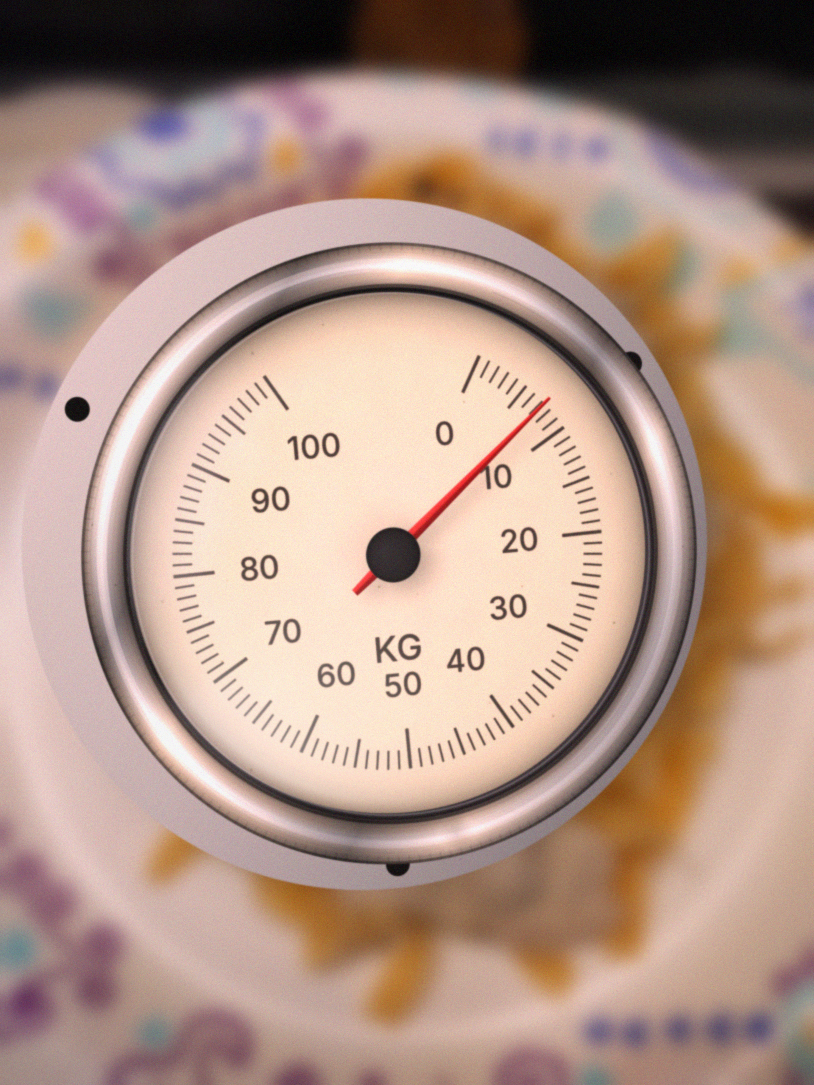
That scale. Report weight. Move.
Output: 7 kg
